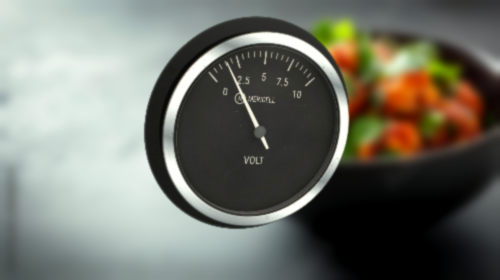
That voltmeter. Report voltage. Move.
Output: 1.5 V
